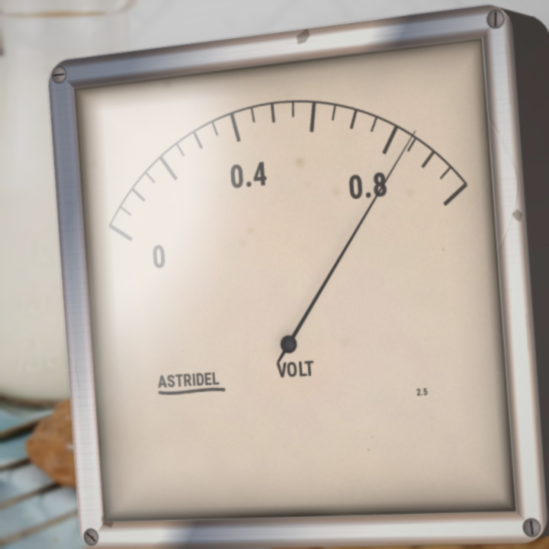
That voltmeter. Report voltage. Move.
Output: 0.85 V
